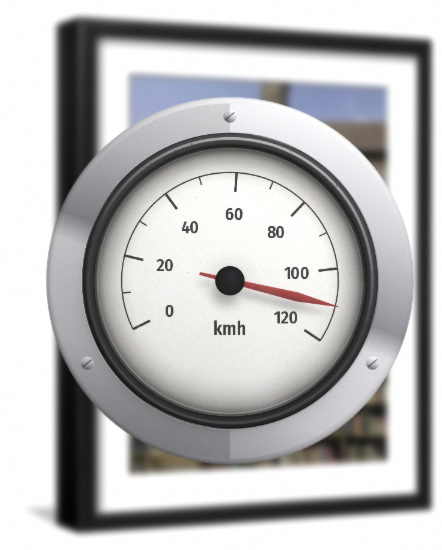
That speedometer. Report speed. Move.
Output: 110 km/h
